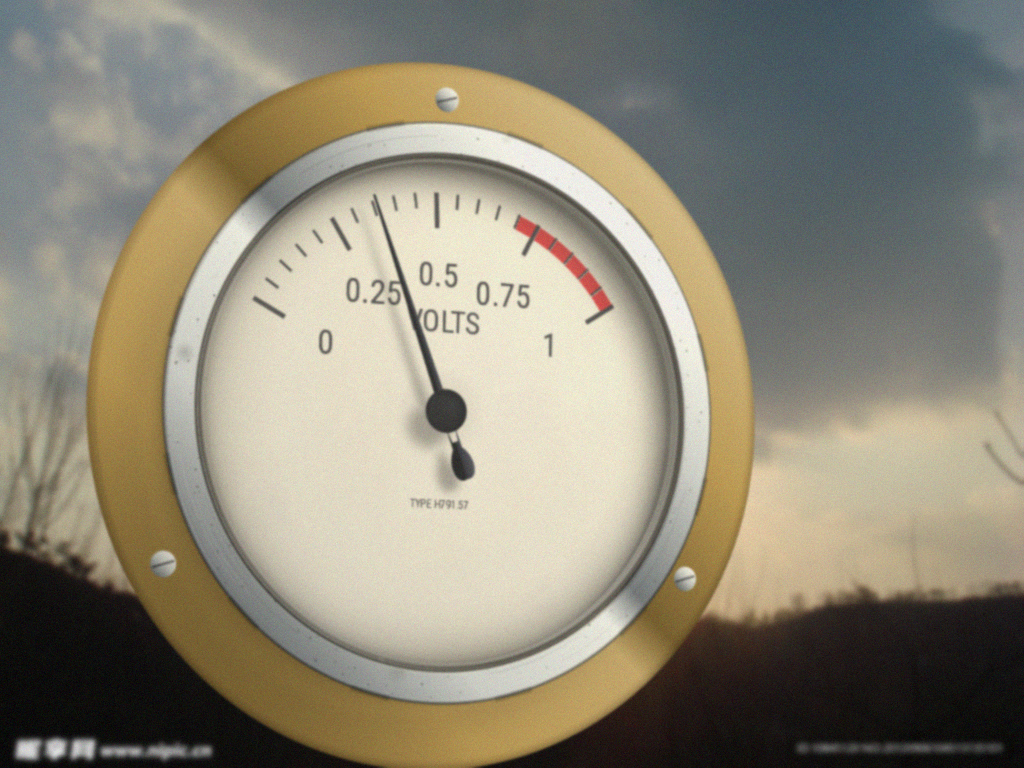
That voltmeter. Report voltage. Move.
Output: 0.35 V
